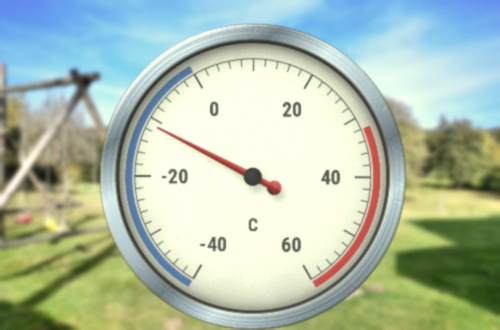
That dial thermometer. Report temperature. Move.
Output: -11 °C
